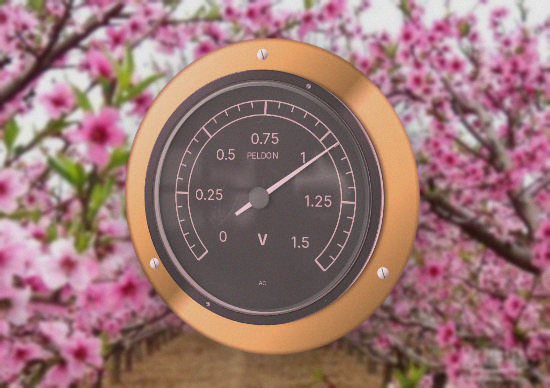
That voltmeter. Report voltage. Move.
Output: 1.05 V
